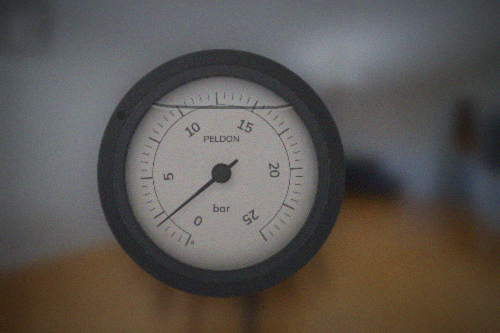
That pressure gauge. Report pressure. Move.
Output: 2 bar
